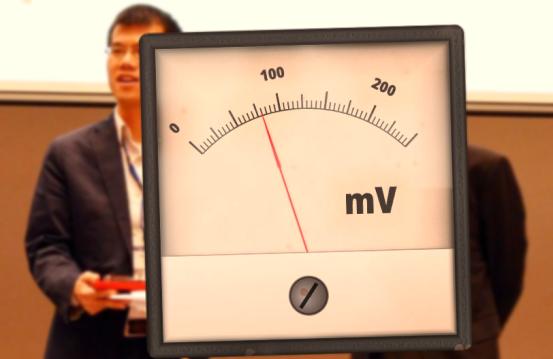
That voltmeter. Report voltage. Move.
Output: 80 mV
